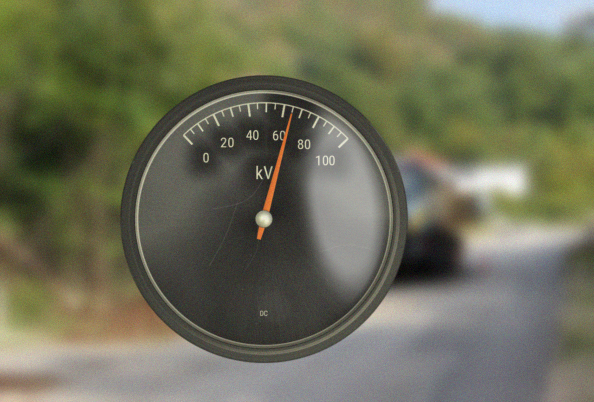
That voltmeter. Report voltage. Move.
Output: 65 kV
